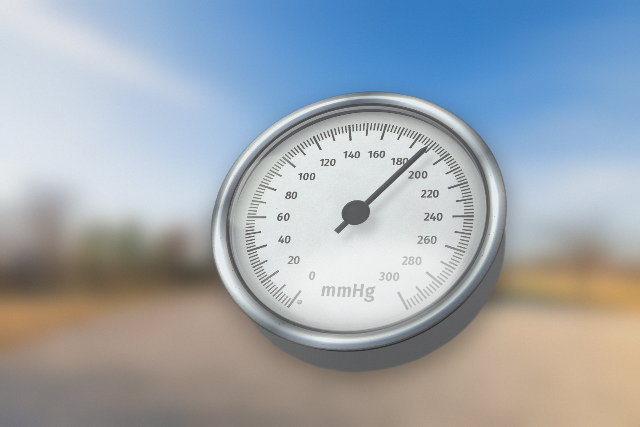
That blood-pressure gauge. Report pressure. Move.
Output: 190 mmHg
